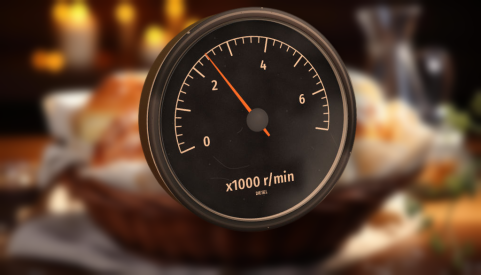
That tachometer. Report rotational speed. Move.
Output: 2400 rpm
